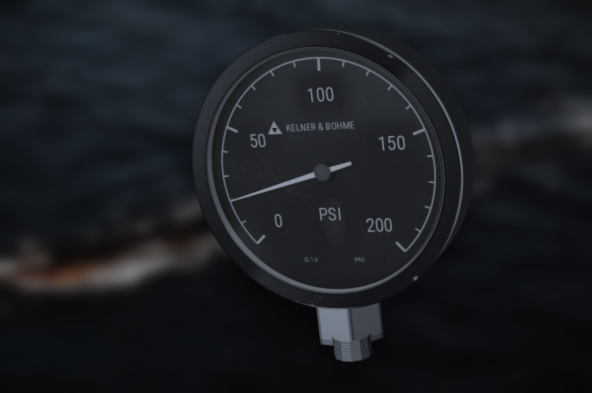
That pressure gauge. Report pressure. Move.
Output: 20 psi
